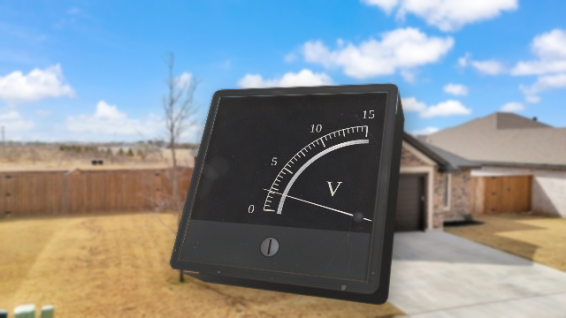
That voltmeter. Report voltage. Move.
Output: 2 V
